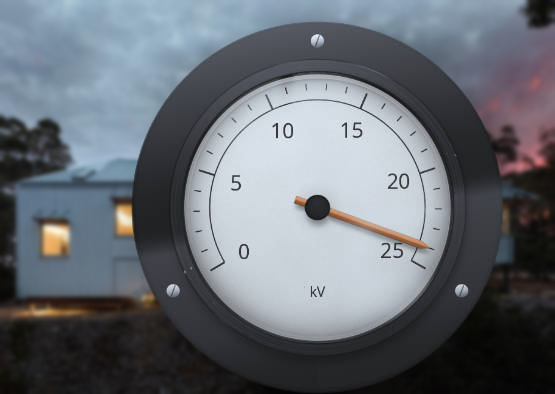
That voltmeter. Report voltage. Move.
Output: 24 kV
